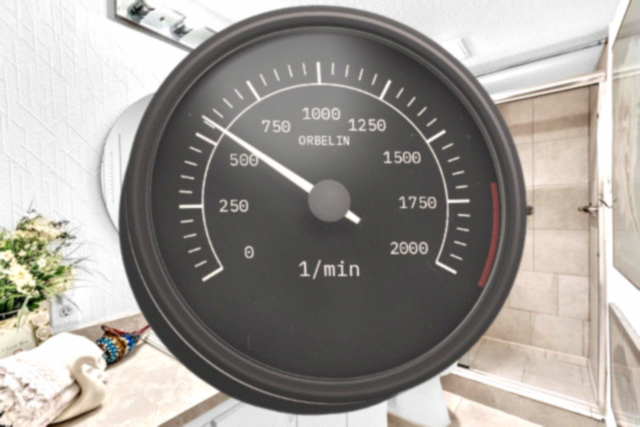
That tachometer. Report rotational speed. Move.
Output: 550 rpm
